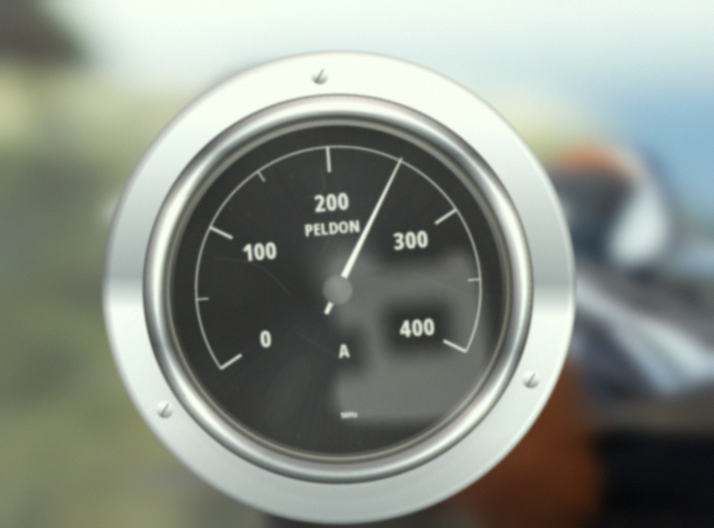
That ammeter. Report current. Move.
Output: 250 A
